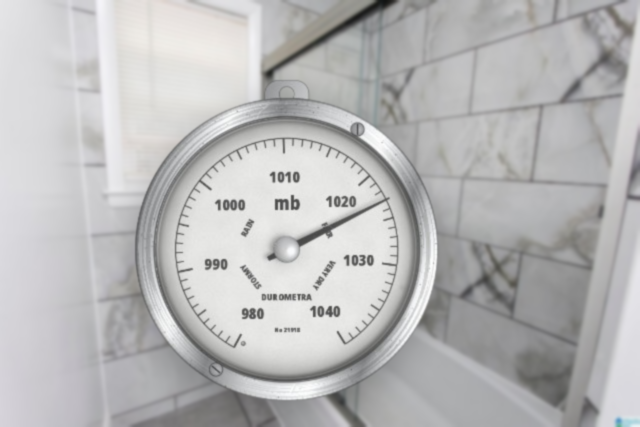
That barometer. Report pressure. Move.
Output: 1023 mbar
